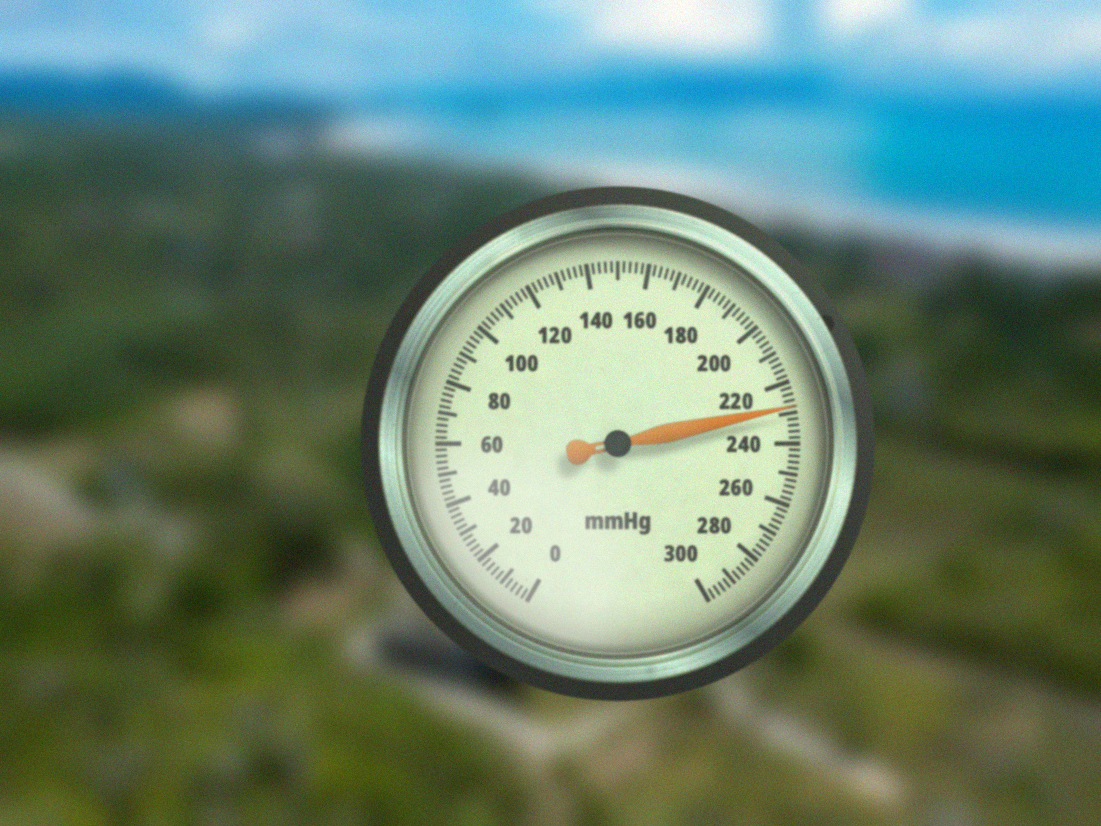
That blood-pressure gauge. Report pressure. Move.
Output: 228 mmHg
